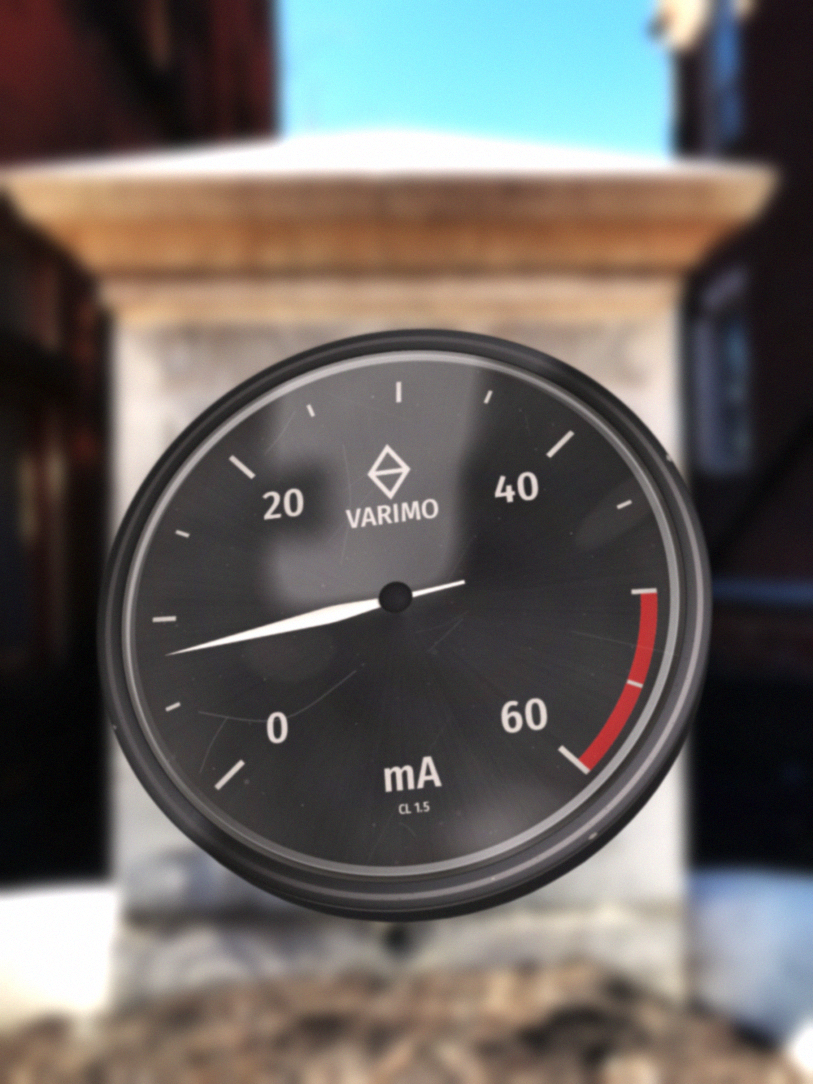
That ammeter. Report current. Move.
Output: 7.5 mA
